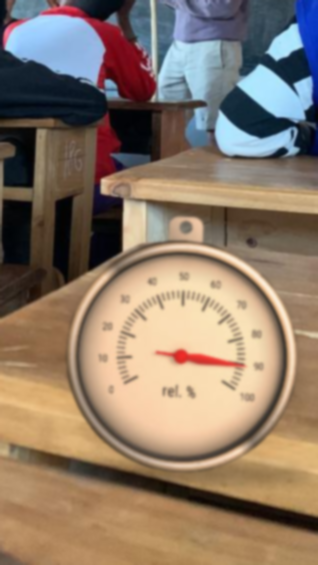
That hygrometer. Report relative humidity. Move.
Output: 90 %
